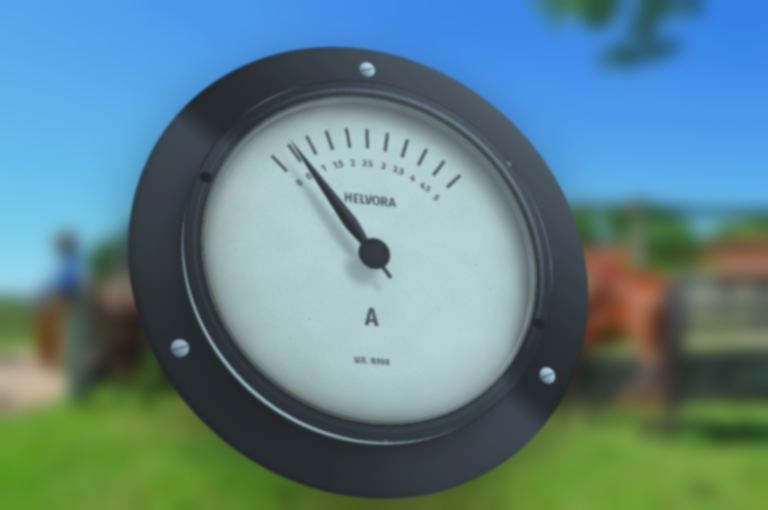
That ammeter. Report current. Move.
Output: 0.5 A
